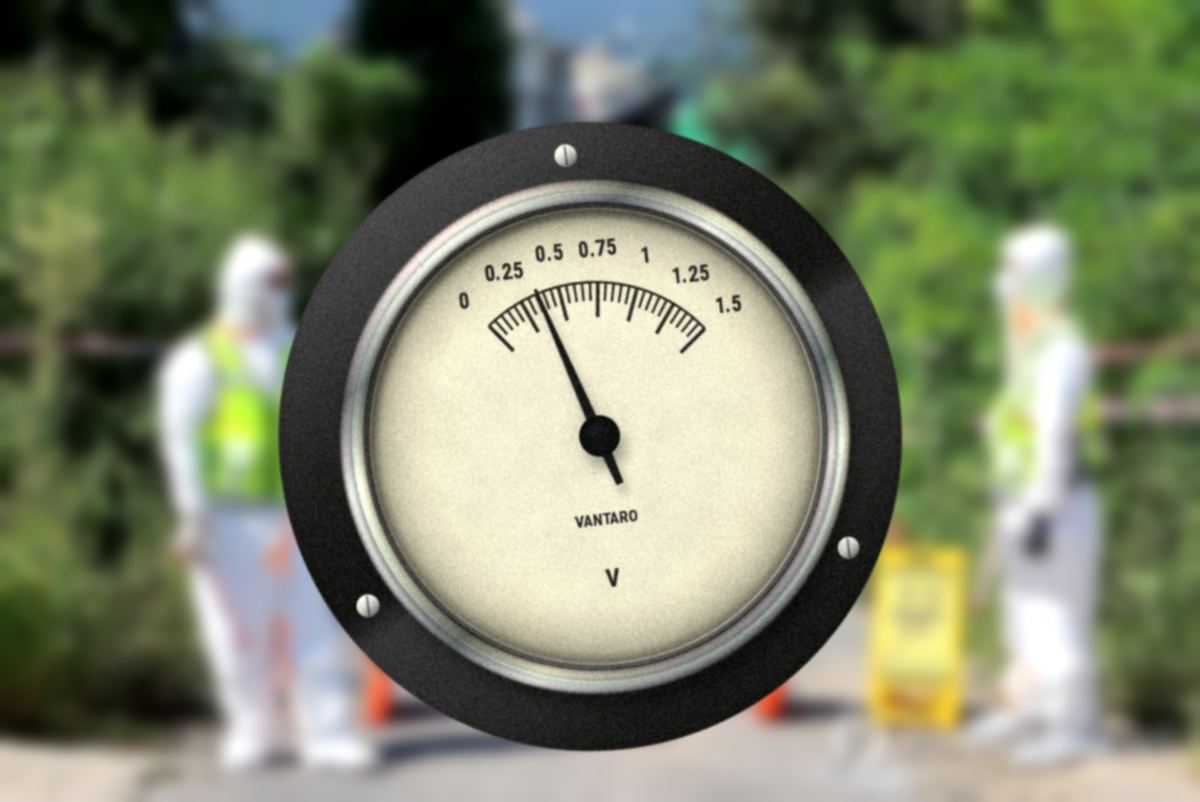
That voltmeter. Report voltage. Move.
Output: 0.35 V
